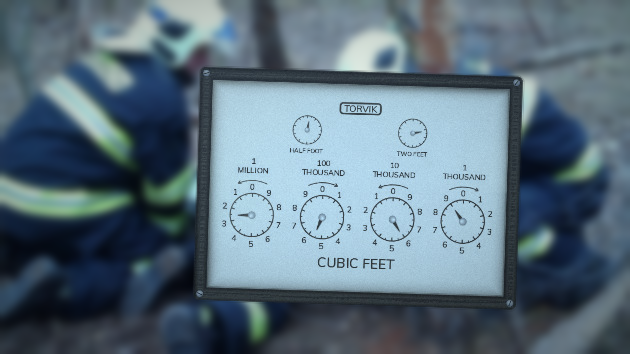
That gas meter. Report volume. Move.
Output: 255900 ft³
